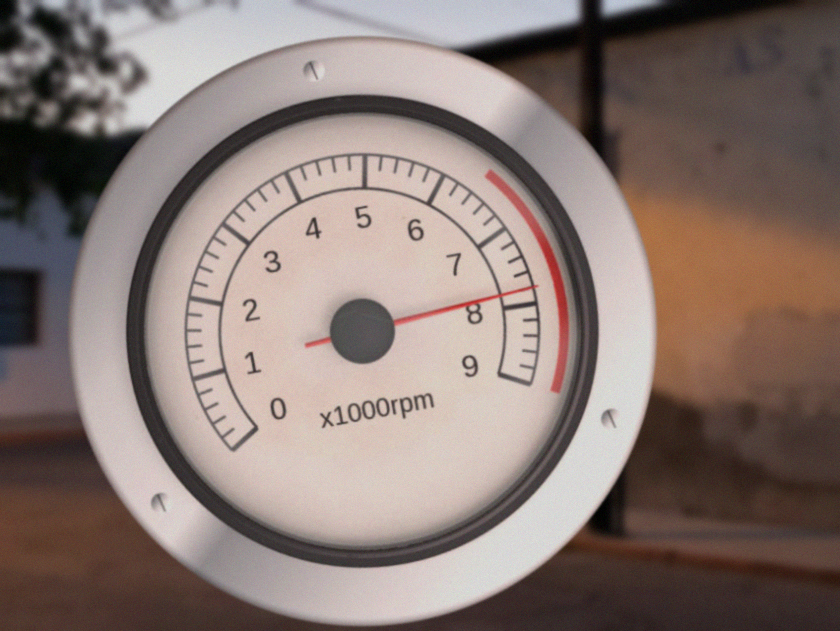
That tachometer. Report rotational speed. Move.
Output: 7800 rpm
